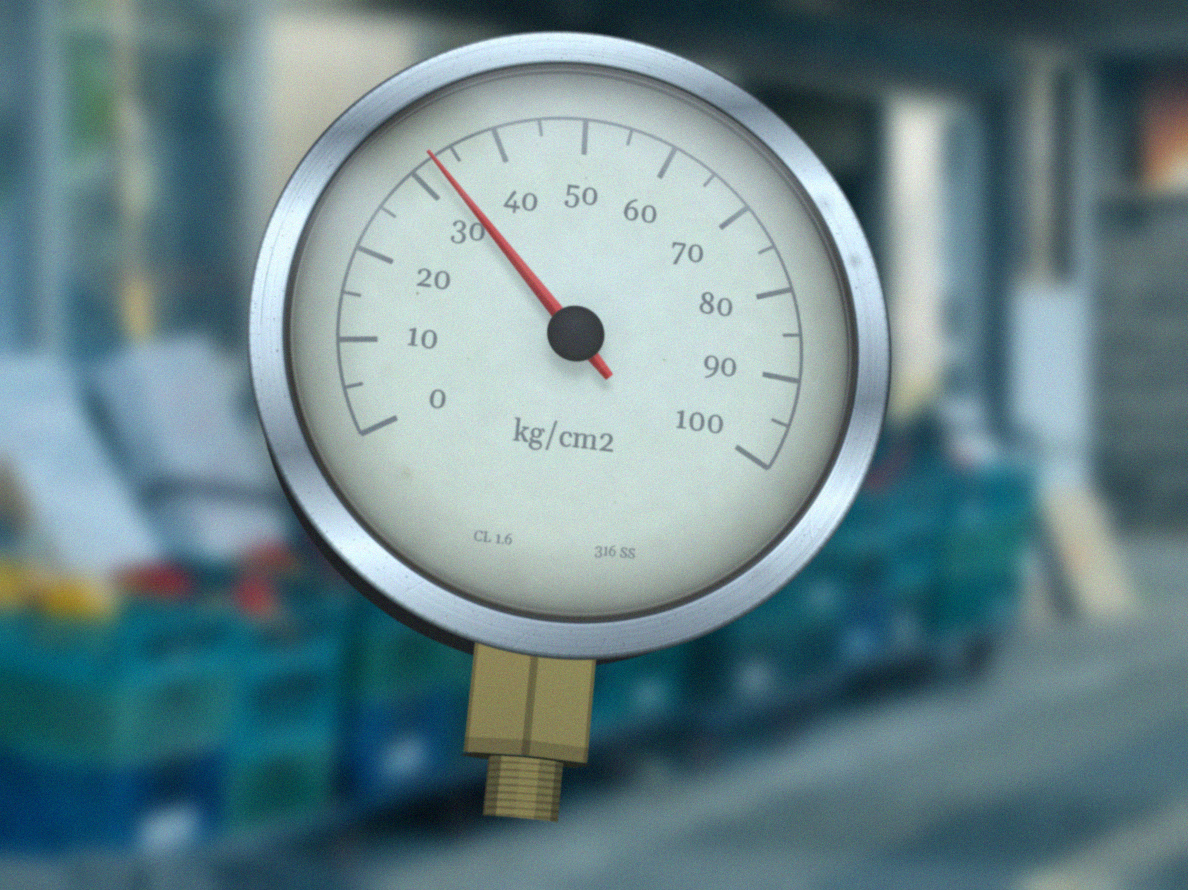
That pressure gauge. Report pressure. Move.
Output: 32.5 kg/cm²
